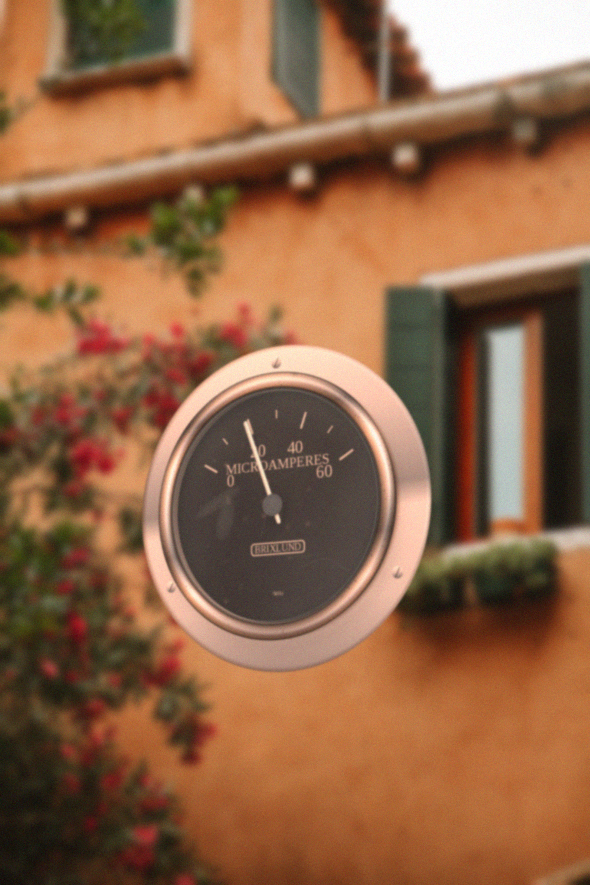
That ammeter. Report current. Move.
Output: 20 µA
